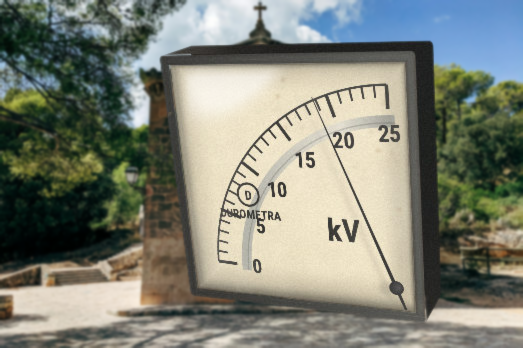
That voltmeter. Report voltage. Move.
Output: 19 kV
